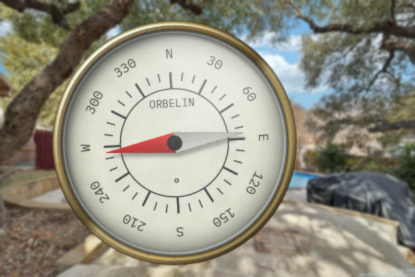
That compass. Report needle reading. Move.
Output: 265 °
